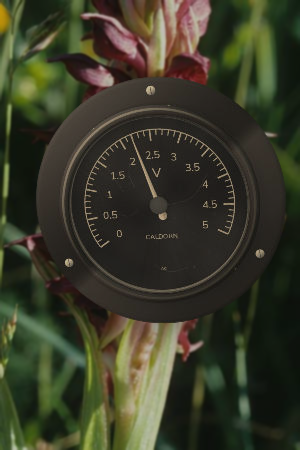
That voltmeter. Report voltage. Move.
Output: 2.2 V
